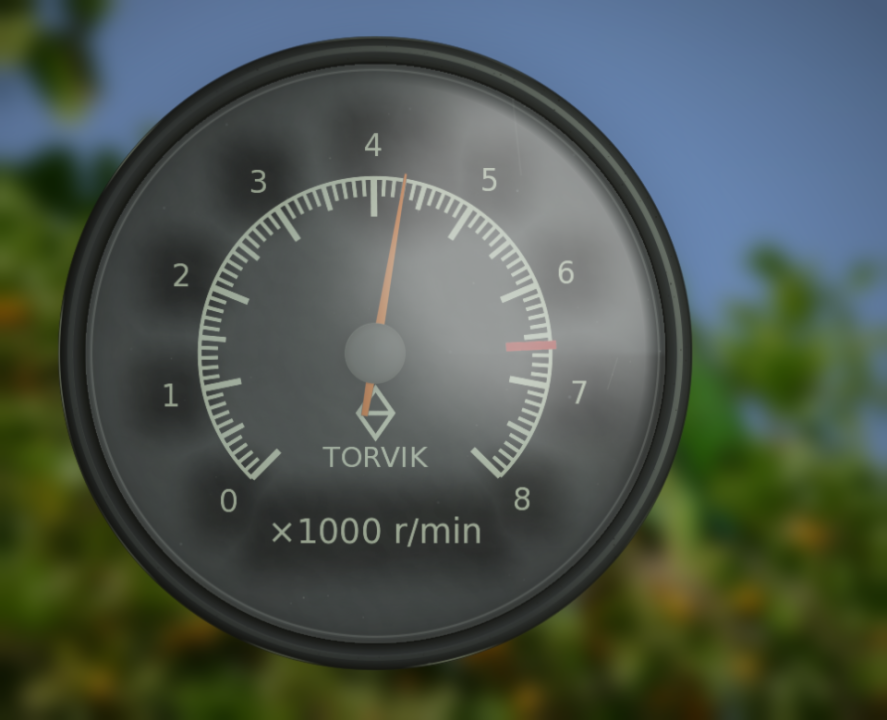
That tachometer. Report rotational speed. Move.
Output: 4300 rpm
